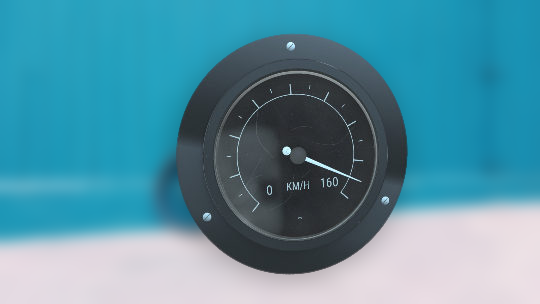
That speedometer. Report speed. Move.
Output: 150 km/h
